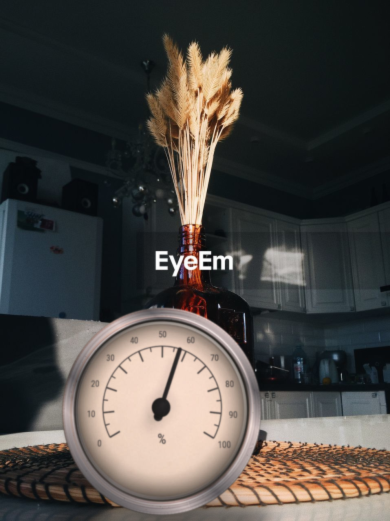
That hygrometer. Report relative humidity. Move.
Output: 57.5 %
